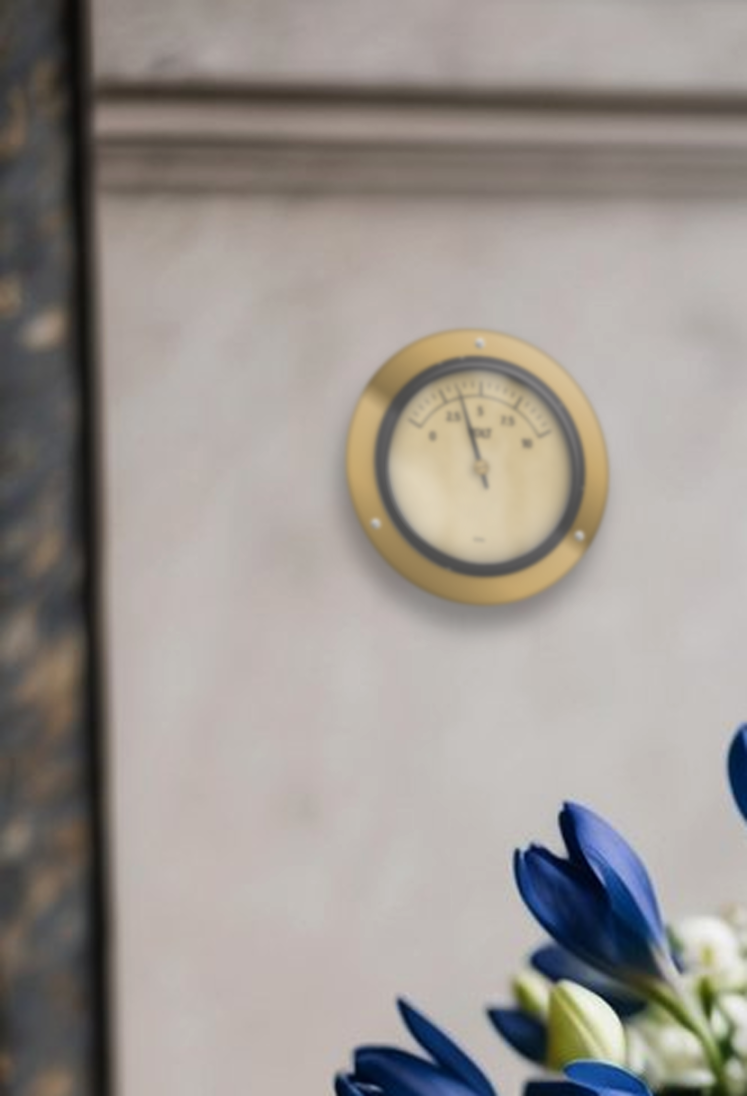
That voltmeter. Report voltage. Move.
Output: 3.5 V
